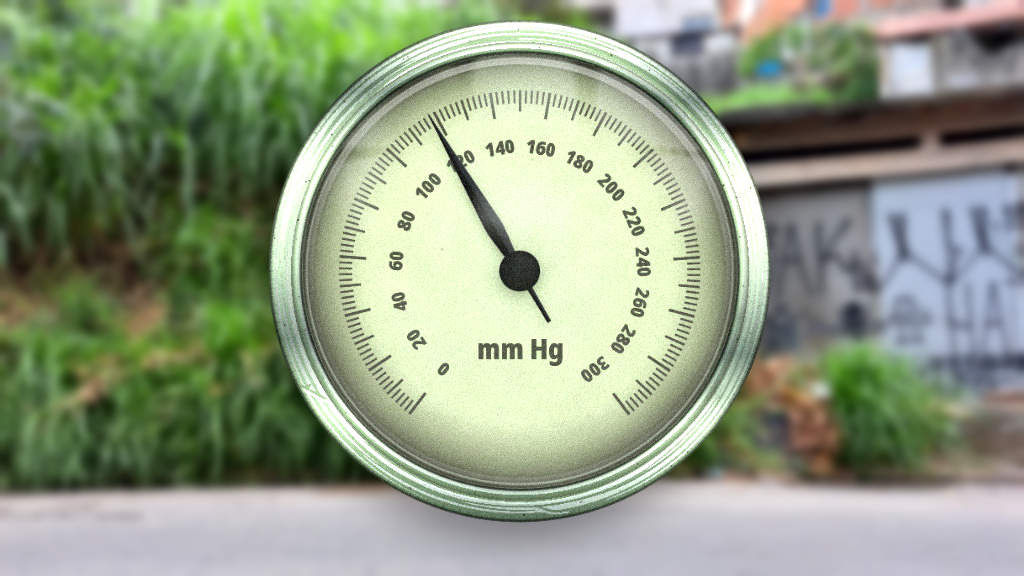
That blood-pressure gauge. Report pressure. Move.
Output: 118 mmHg
